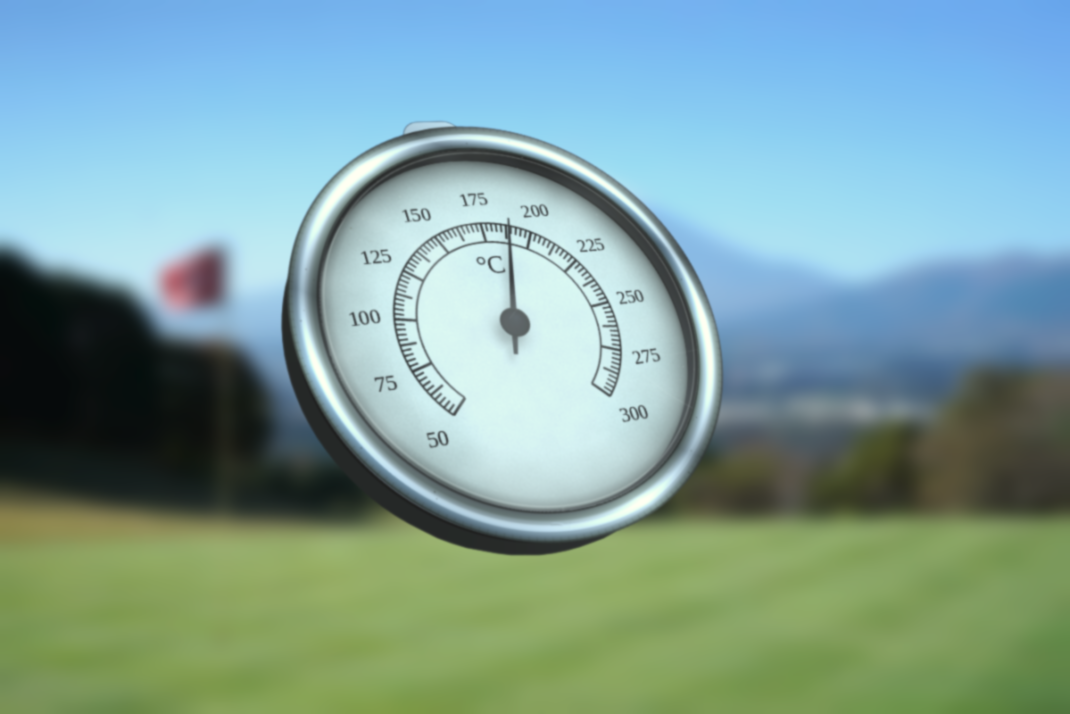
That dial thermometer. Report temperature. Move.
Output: 187.5 °C
